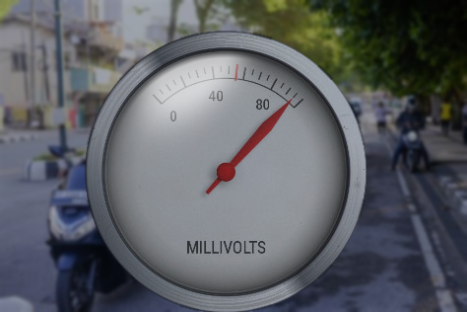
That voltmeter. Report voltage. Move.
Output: 95 mV
